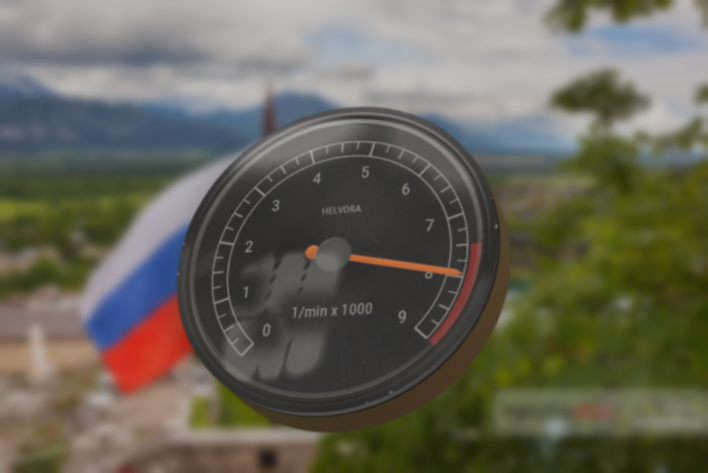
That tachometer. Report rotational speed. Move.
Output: 8000 rpm
